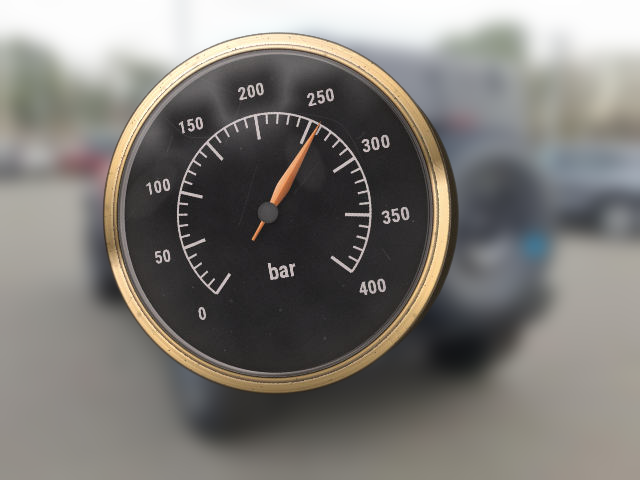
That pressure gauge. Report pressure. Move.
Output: 260 bar
